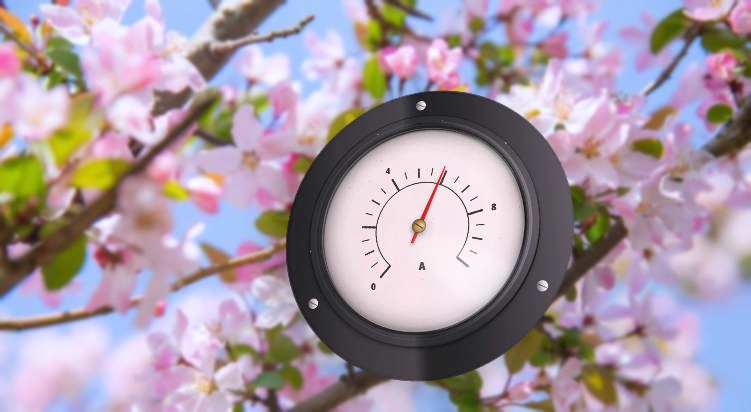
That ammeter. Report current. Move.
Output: 6 A
